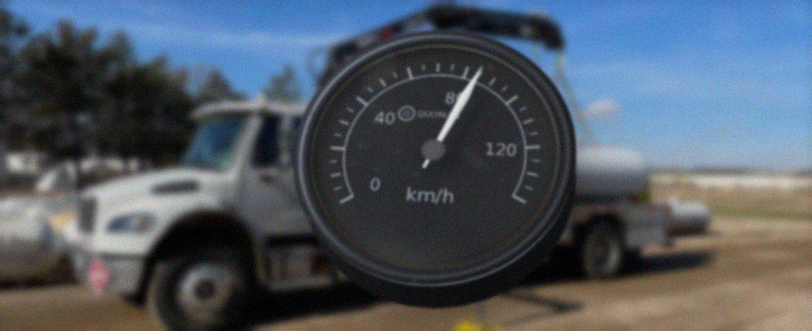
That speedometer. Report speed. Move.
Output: 85 km/h
